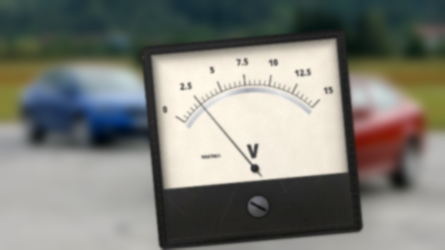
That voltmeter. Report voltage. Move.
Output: 2.5 V
